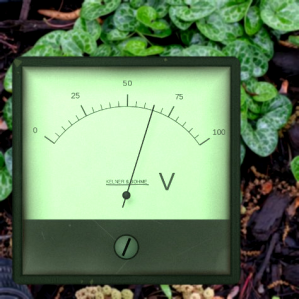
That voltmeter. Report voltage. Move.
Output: 65 V
